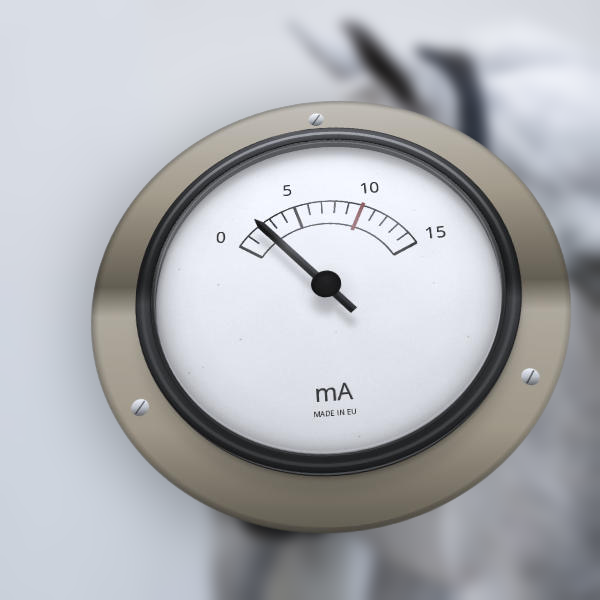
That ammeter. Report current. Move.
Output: 2 mA
